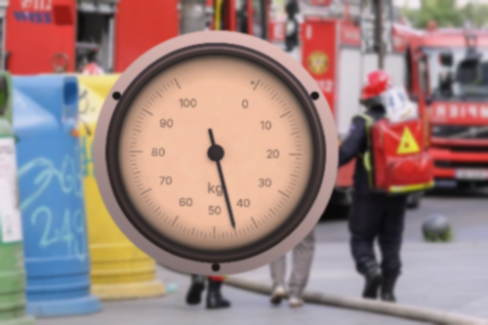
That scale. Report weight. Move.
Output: 45 kg
